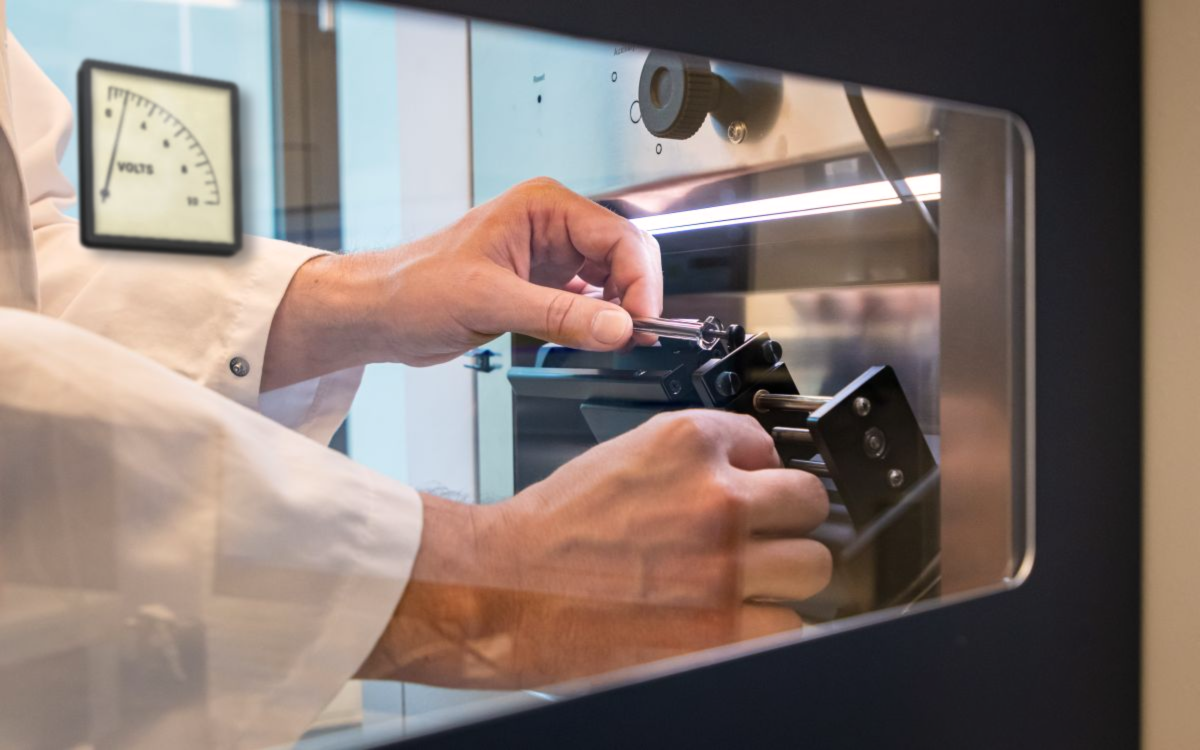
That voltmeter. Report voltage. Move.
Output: 2 V
